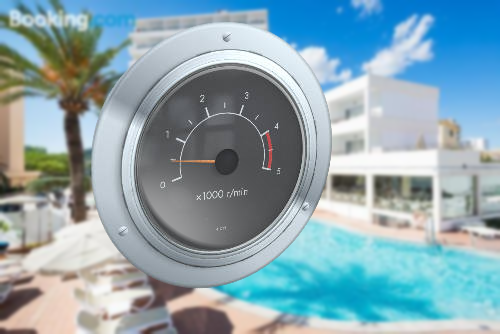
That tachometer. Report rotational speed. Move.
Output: 500 rpm
